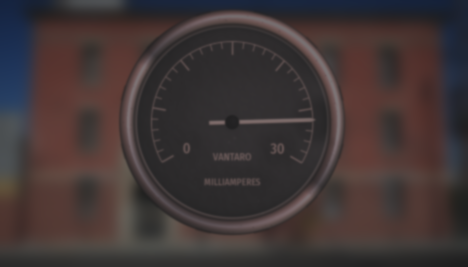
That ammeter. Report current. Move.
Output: 26 mA
